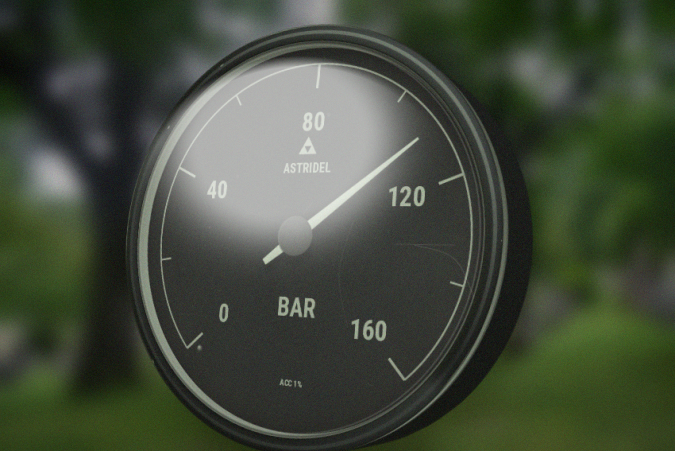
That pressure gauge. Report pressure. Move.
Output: 110 bar
